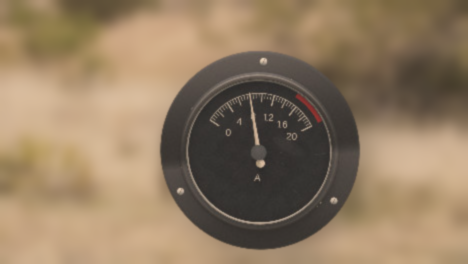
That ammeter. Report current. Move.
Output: 8 A
